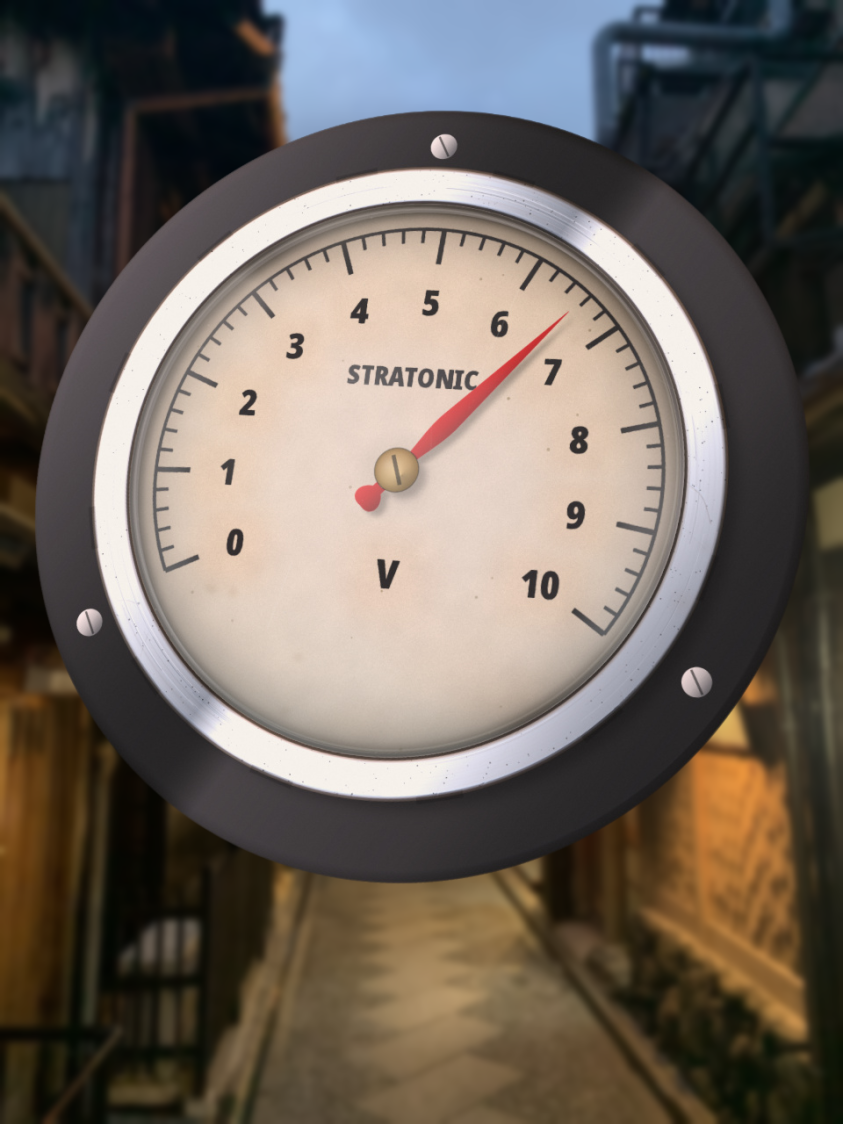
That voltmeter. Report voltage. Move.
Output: 6.6 V
